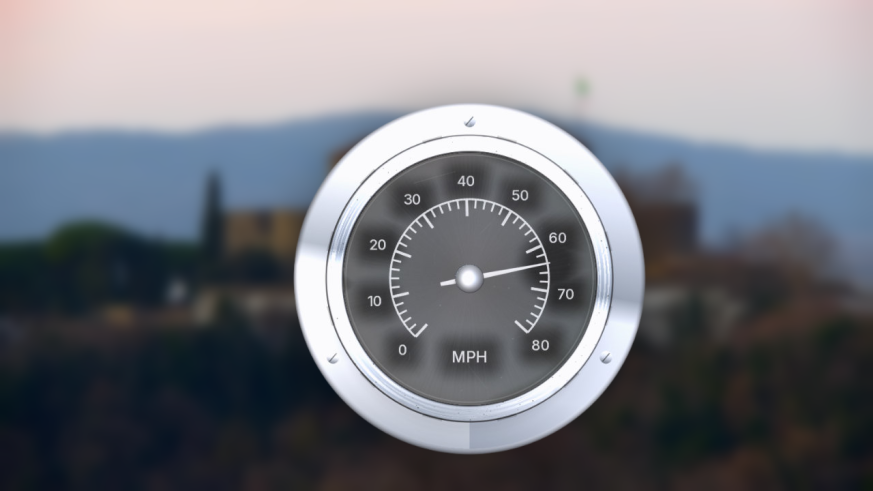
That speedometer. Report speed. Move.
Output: 64 mph
